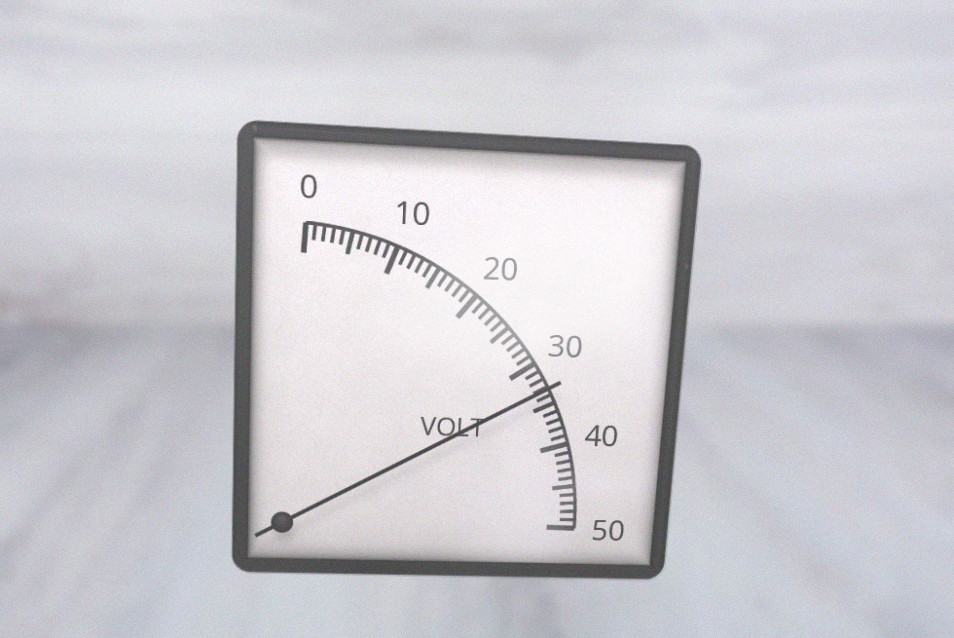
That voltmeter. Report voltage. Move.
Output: 33 V
